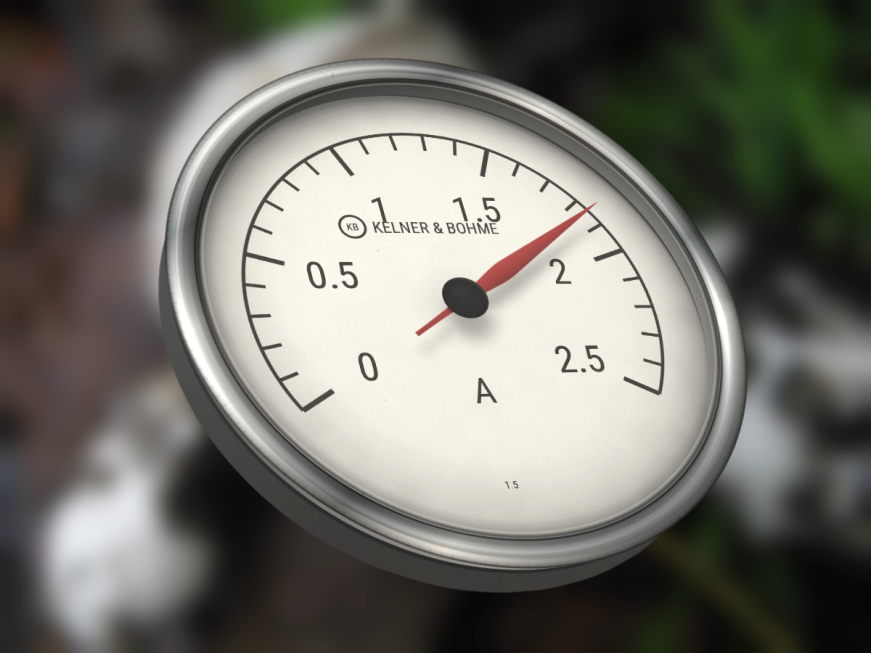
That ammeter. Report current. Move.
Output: 1.85 A
